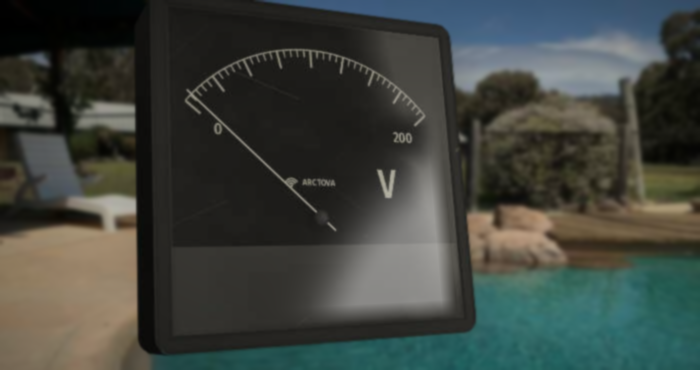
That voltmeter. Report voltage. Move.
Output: 5 V
